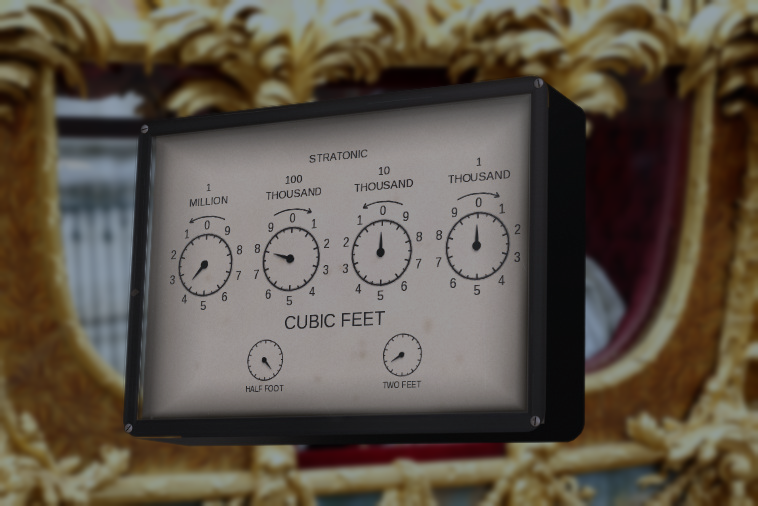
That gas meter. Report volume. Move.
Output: 380000 ft³
